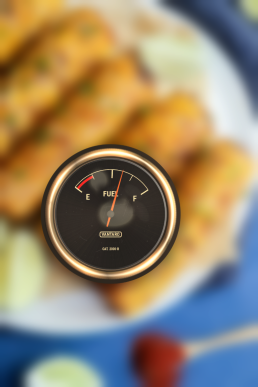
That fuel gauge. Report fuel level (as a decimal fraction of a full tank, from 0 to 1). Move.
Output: 0.625
